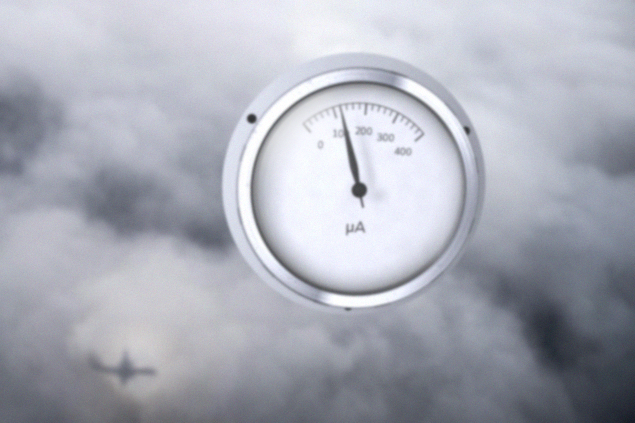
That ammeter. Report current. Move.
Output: 120 µA
